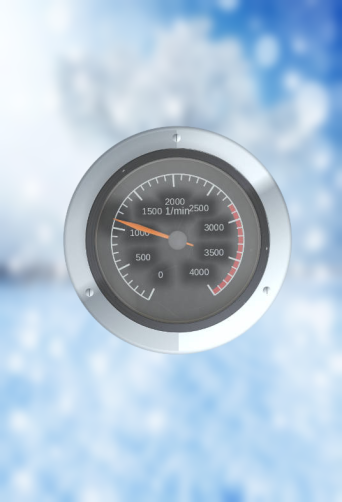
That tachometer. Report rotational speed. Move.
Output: 1100 rpm
